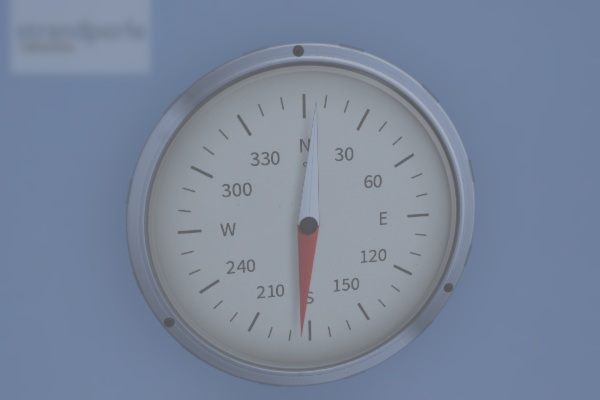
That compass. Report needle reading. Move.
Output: 185 °
